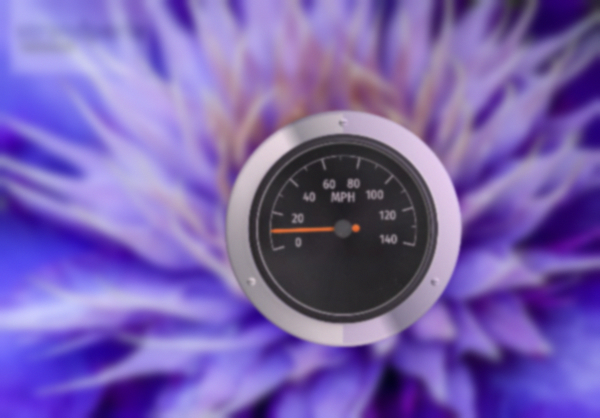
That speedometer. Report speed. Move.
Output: 10 mph
